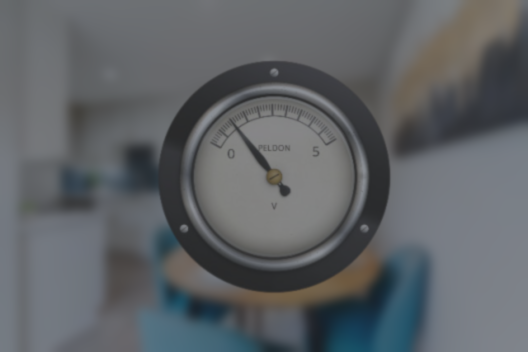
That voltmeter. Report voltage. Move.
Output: 1 V
